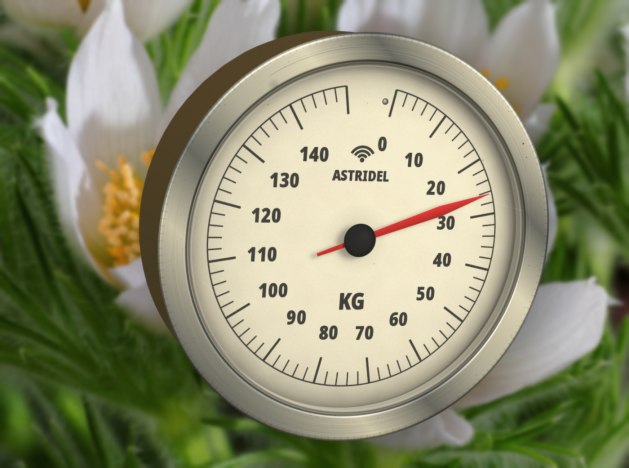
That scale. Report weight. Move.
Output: 26 kg
